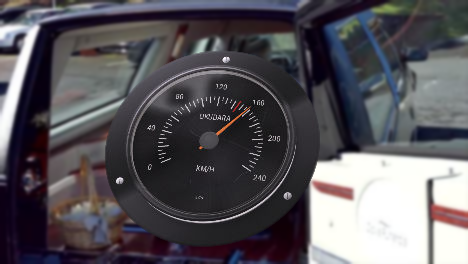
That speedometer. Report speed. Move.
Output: 160 km/h
